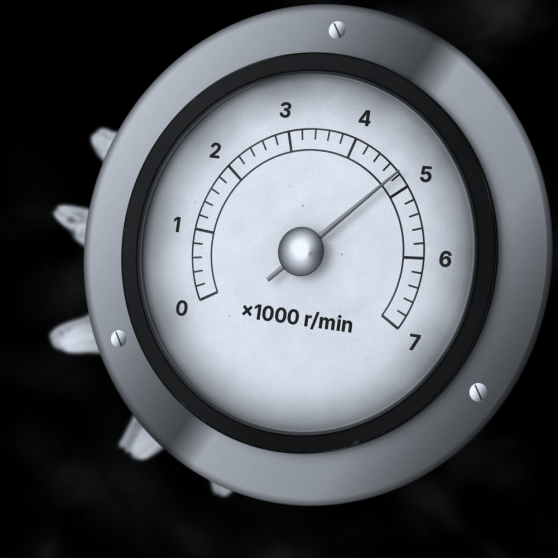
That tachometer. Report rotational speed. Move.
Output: 4800 rpm
